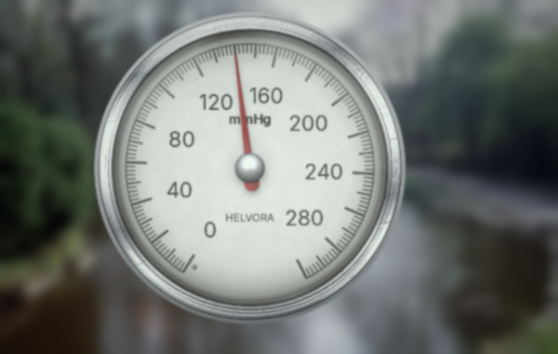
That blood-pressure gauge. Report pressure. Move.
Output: 140 mmHg
